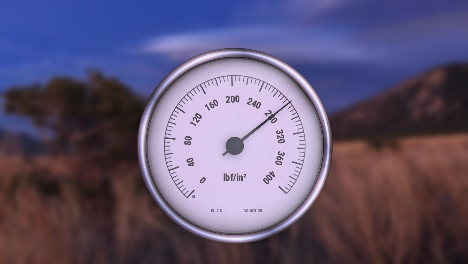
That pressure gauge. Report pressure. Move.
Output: 280 psi
